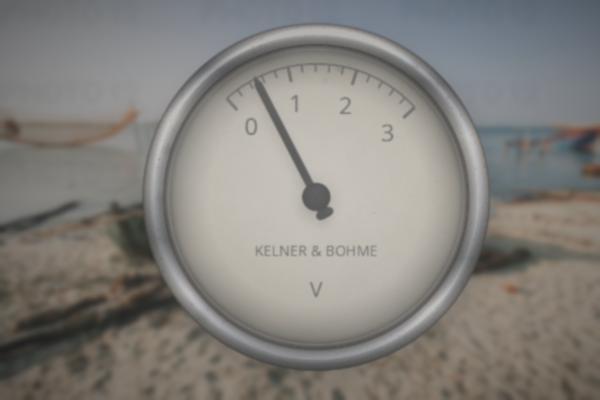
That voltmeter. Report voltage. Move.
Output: 0.5 V
